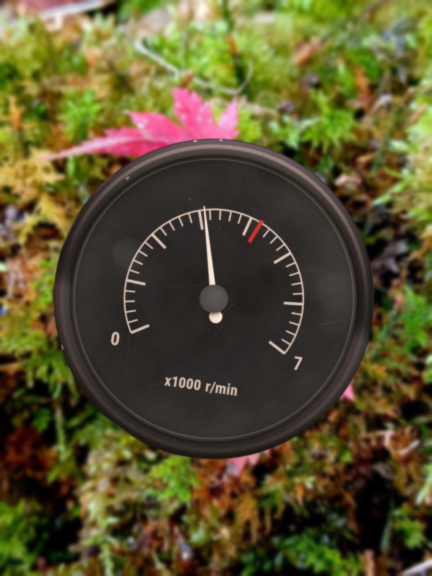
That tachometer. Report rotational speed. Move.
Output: 3100 rpm
